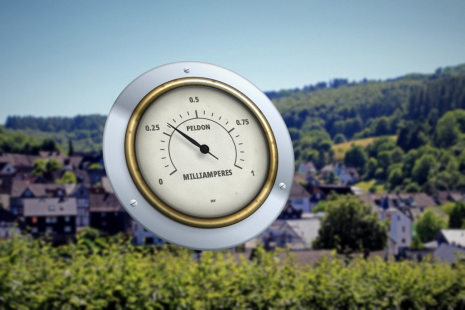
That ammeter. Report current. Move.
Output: 0.3 mA
